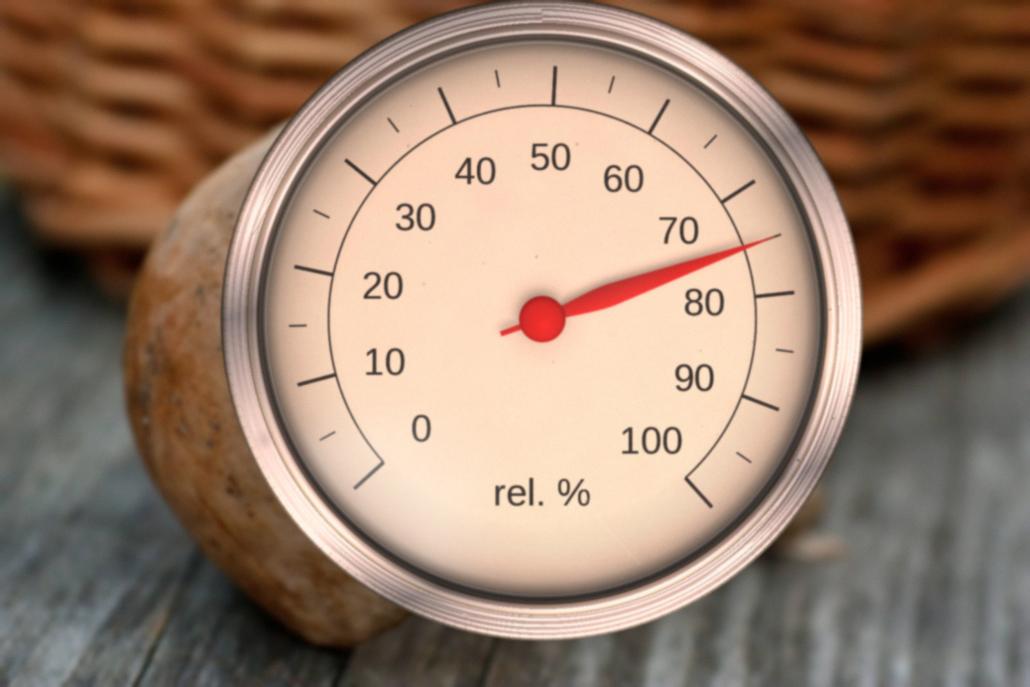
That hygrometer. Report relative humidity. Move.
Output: 75 %
